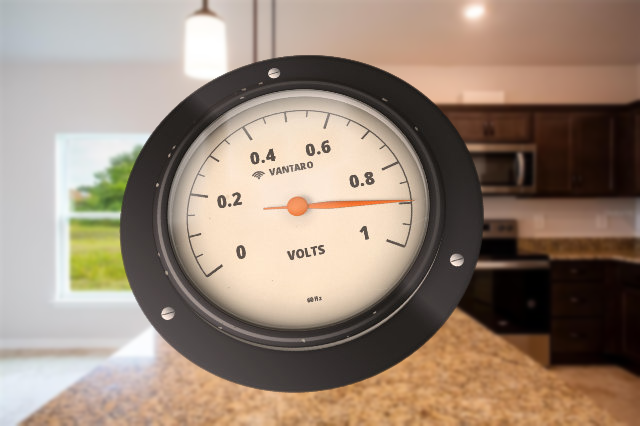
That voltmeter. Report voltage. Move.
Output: 0.9 V
